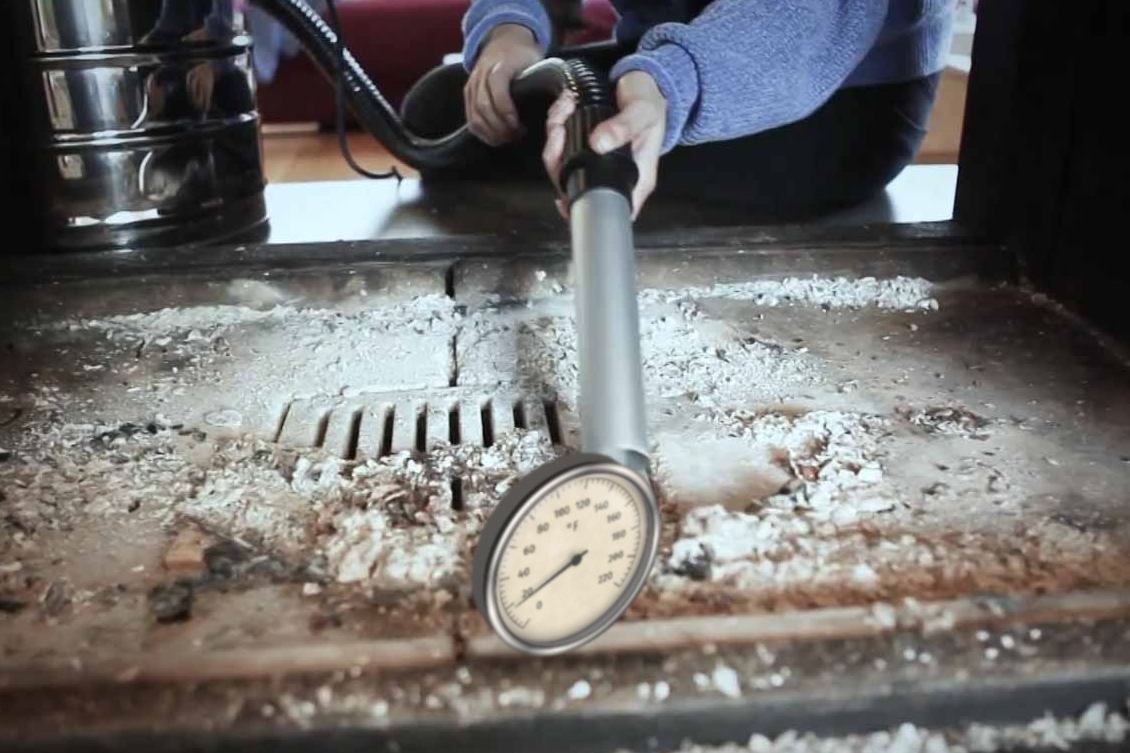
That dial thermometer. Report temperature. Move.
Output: 20 °F
